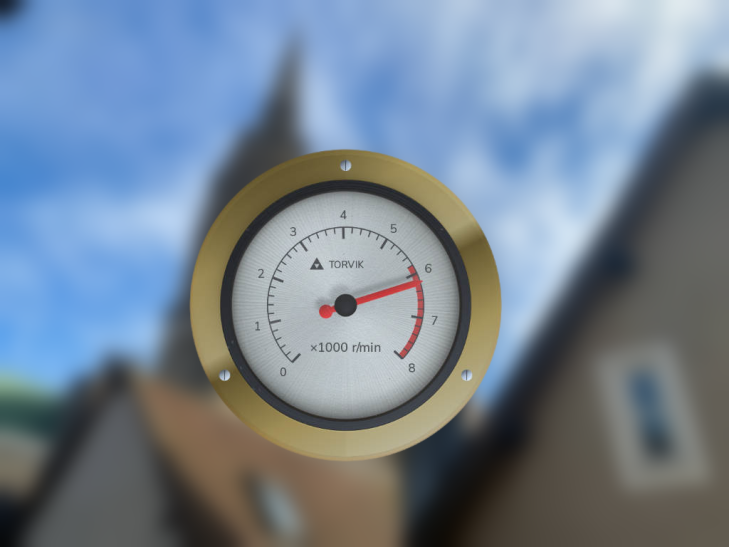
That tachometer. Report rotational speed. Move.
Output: 6200 rpm
